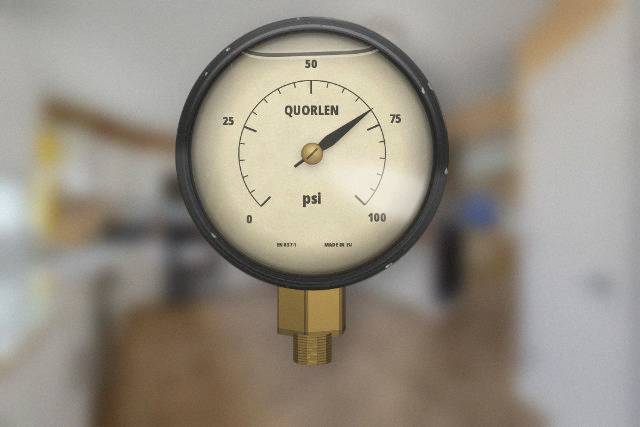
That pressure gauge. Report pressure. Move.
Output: 70 psi
